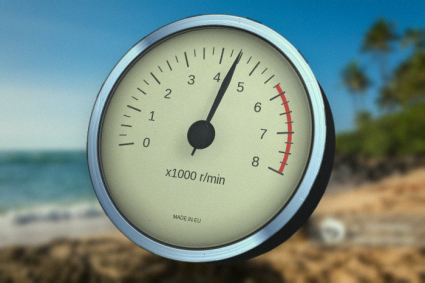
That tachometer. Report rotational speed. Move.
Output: 4500 rpm
